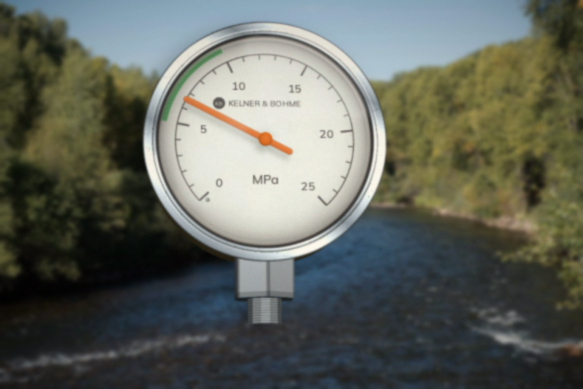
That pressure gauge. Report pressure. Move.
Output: 6.5 MPa
